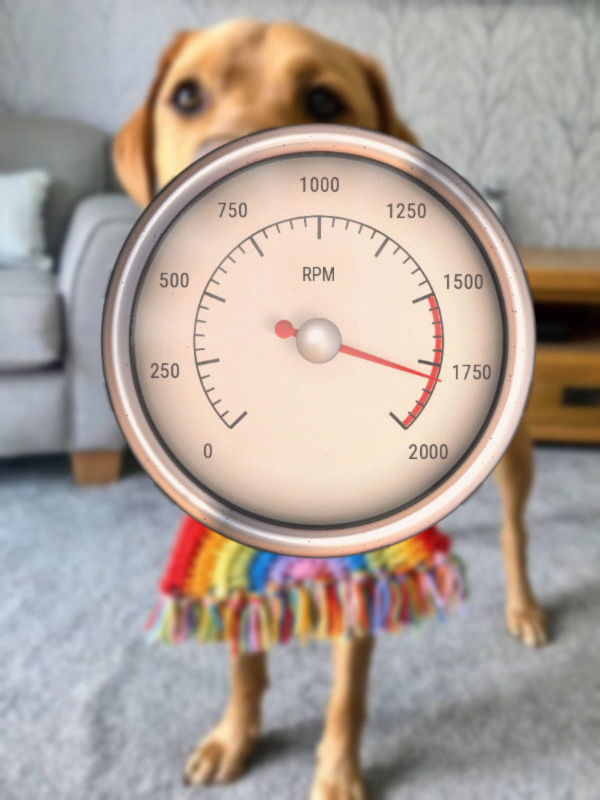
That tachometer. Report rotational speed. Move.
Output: 1800 rpm
